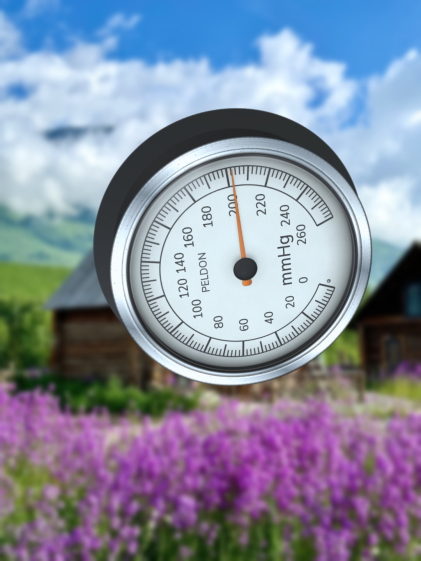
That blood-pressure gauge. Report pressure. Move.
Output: 202 mmHg
